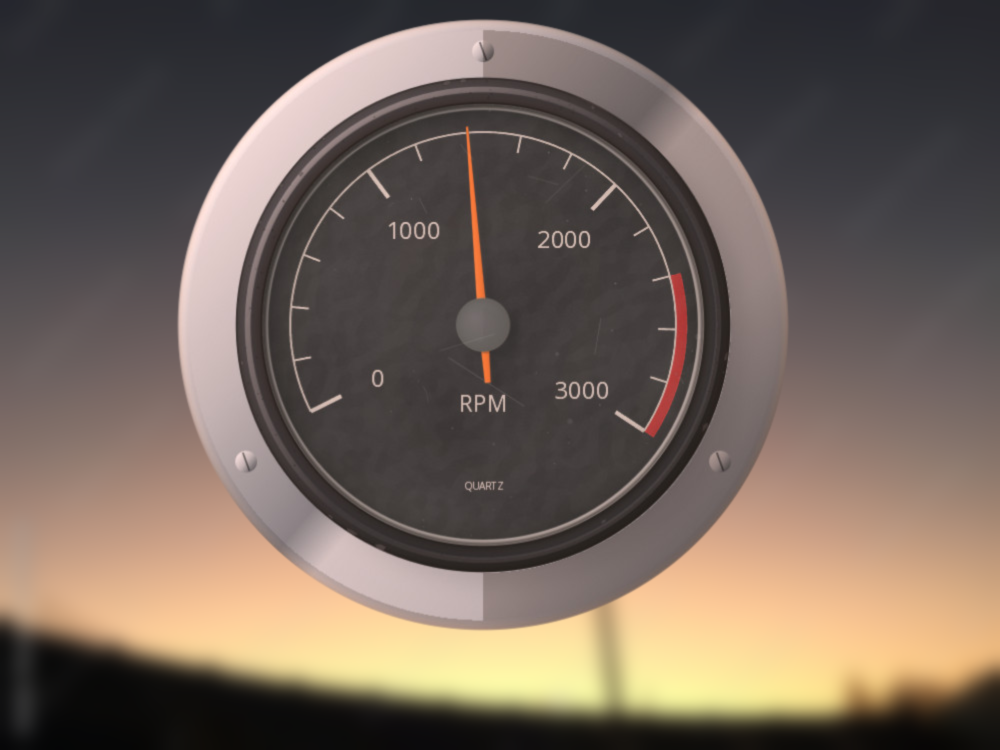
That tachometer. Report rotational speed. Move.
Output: 1400 rpm
